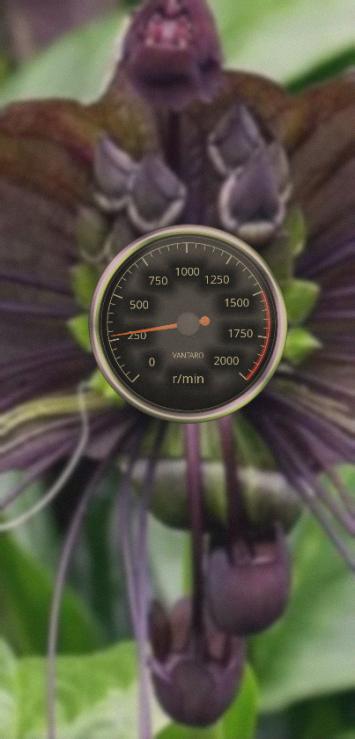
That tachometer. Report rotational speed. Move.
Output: 275 rpm
